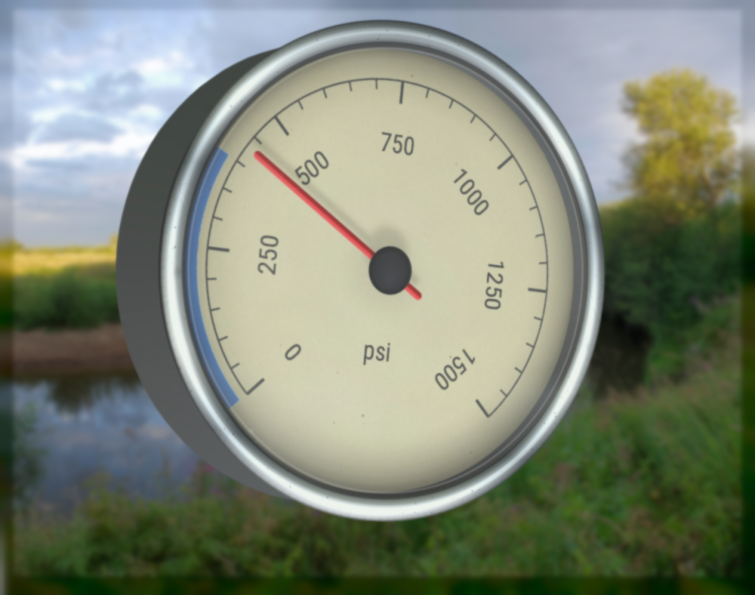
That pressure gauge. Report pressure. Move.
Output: 425 psi
